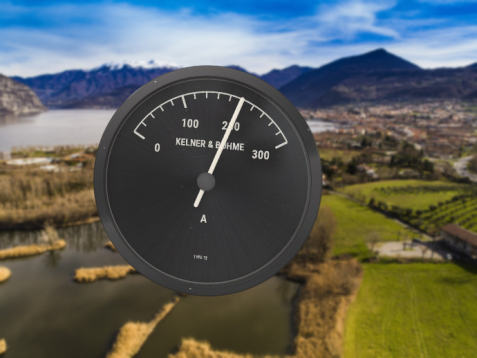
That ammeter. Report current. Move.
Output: 200 A
